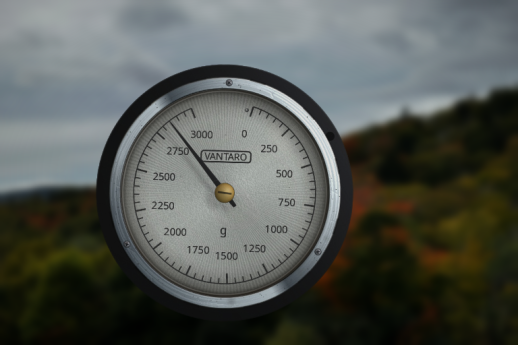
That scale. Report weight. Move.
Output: 2850 g
